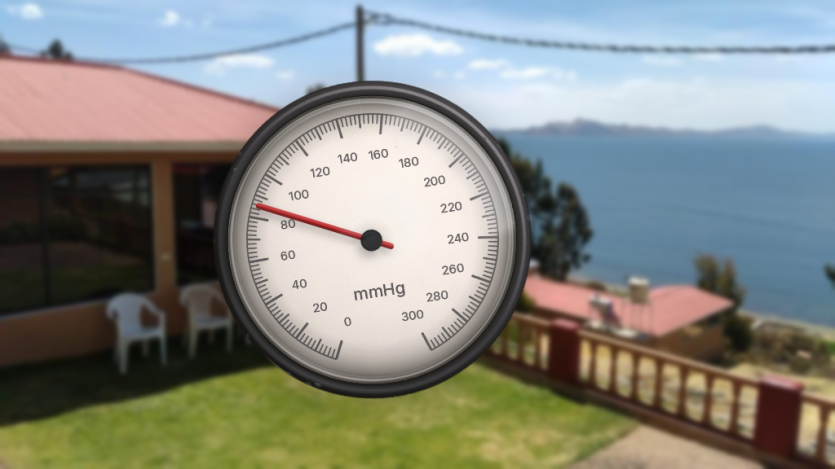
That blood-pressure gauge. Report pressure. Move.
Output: 86 mmHg
